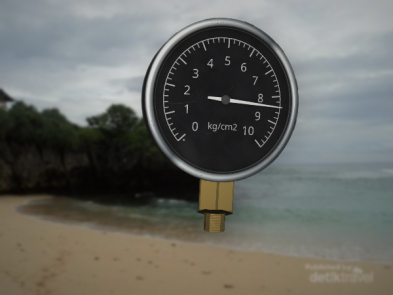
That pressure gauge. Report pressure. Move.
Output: 8.4 kg/cm²
